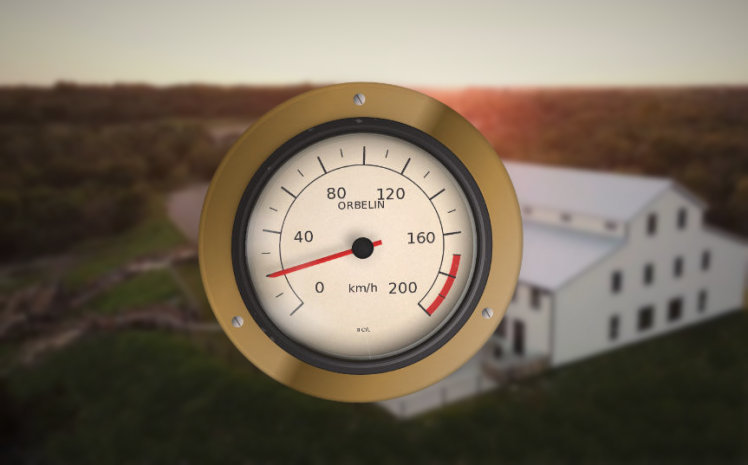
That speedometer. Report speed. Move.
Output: 20 km/h
